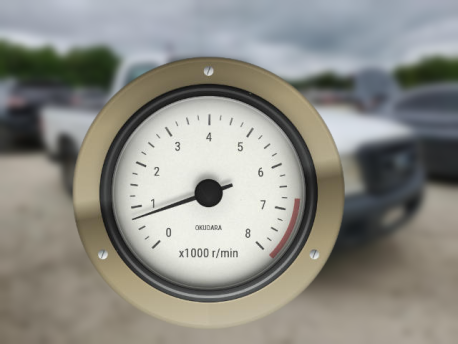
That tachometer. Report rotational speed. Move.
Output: 750 rpm
